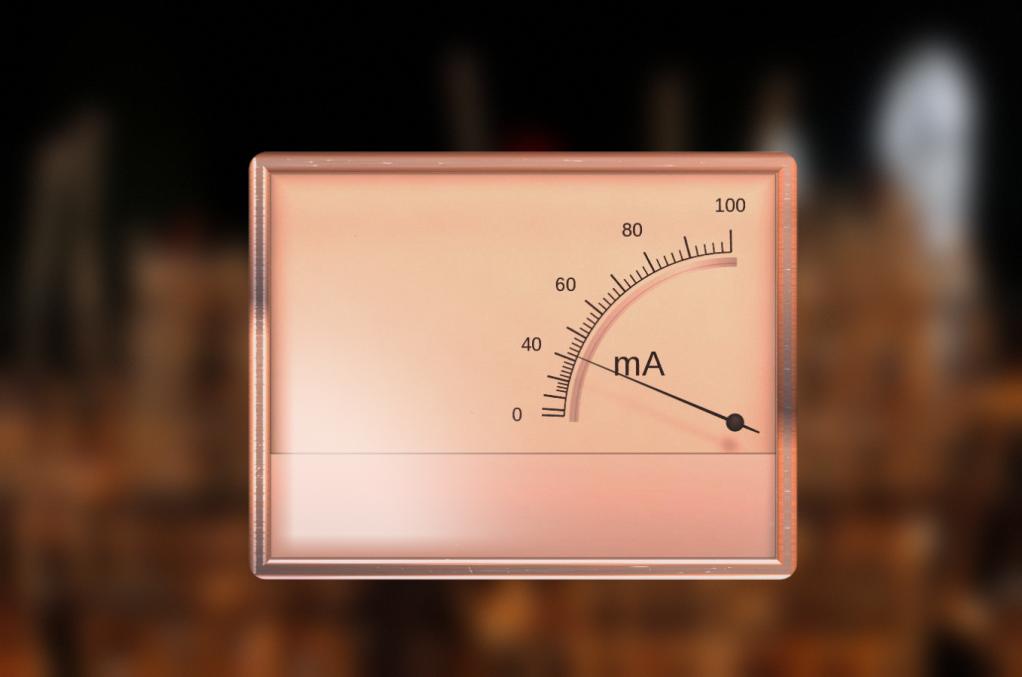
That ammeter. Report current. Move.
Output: 42 mA
